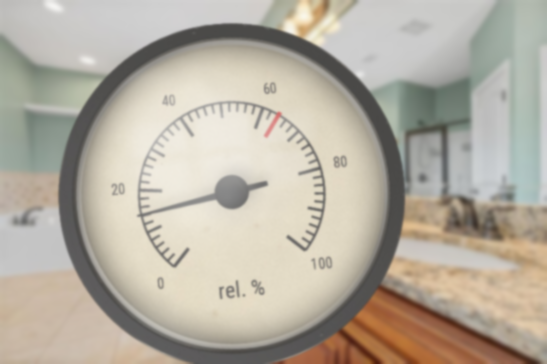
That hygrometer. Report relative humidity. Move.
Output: 14 %
